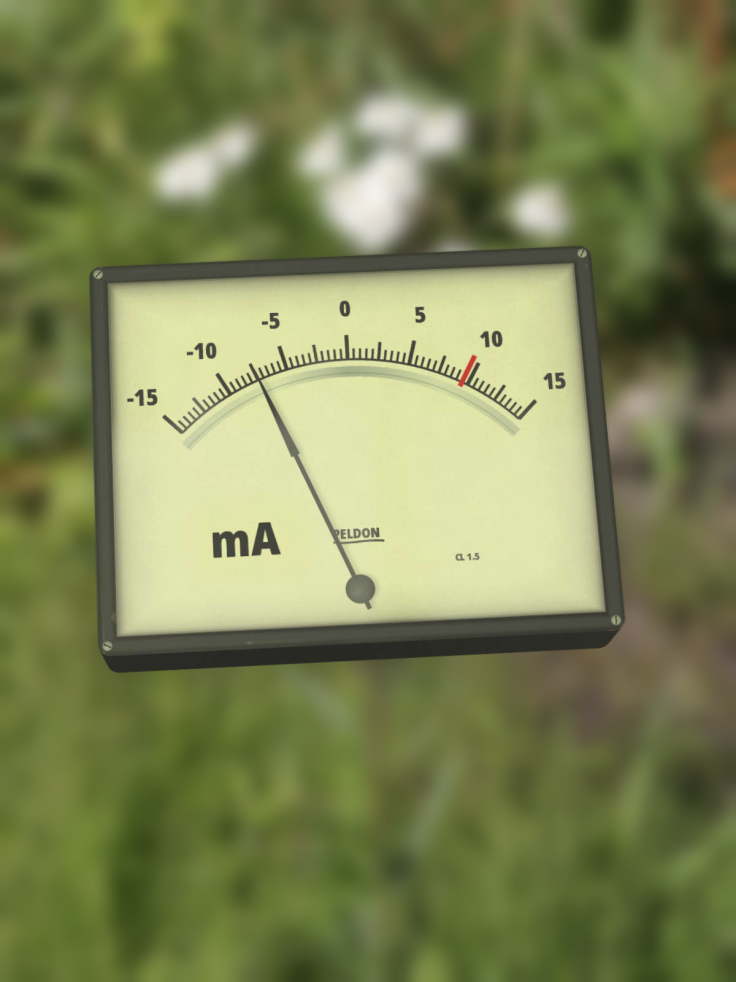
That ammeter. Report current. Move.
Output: -7.5 mA
